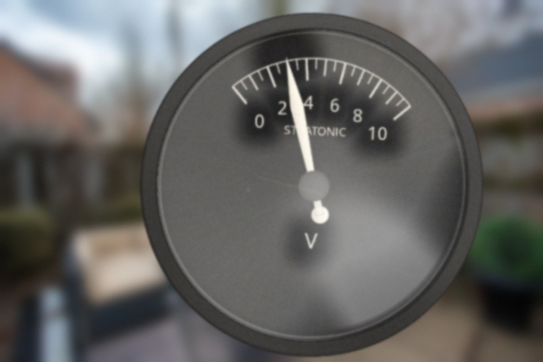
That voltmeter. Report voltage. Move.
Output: 3 V
